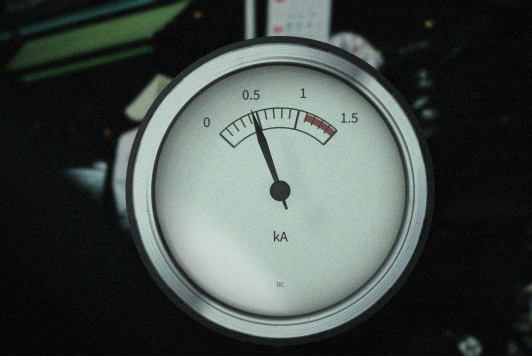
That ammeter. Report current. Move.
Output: 0.45 kA
